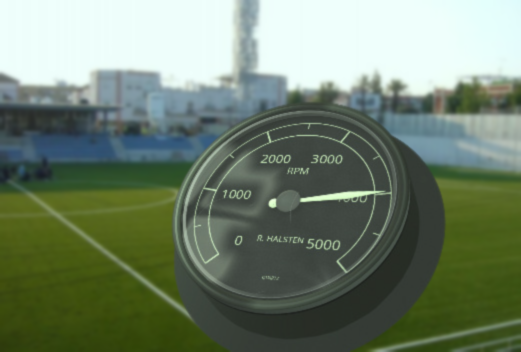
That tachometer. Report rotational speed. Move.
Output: 4000 rpm
